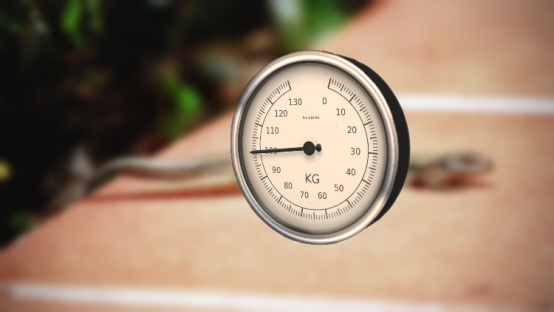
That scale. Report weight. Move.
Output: 100 kg
